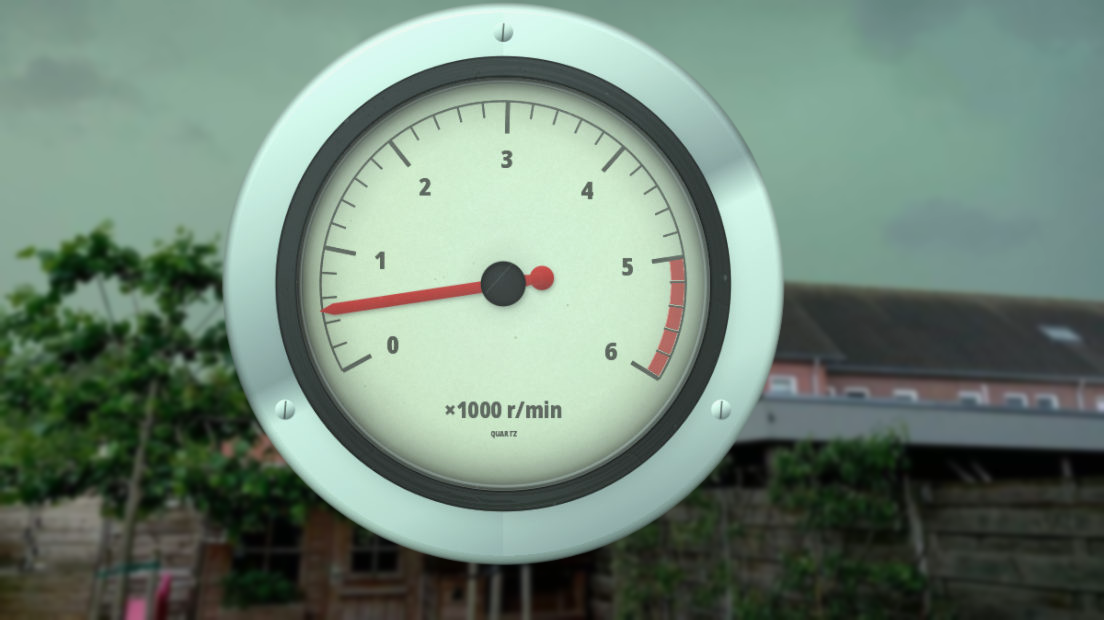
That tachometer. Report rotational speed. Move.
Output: 500 rpm
